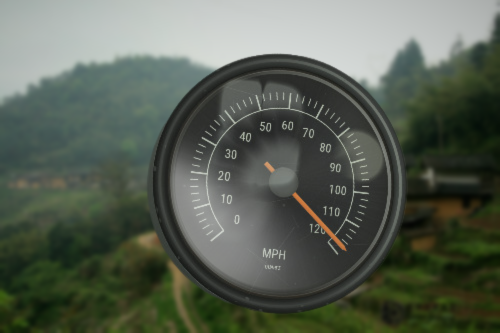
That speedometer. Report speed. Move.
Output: 118 mph
